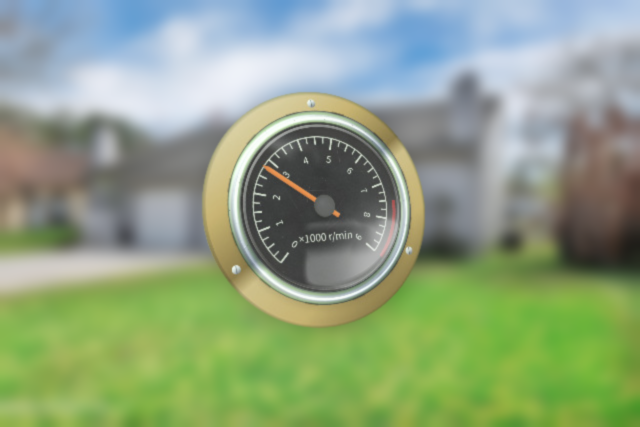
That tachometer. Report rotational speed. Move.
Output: 2750 rpm
